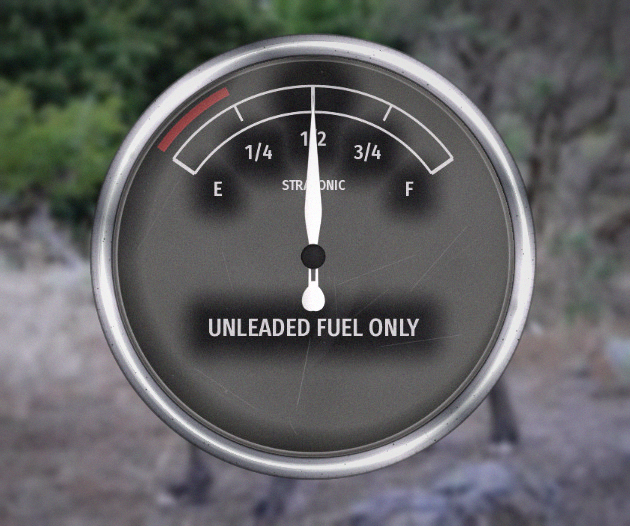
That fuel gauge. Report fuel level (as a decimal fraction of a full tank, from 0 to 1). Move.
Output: 0.5
